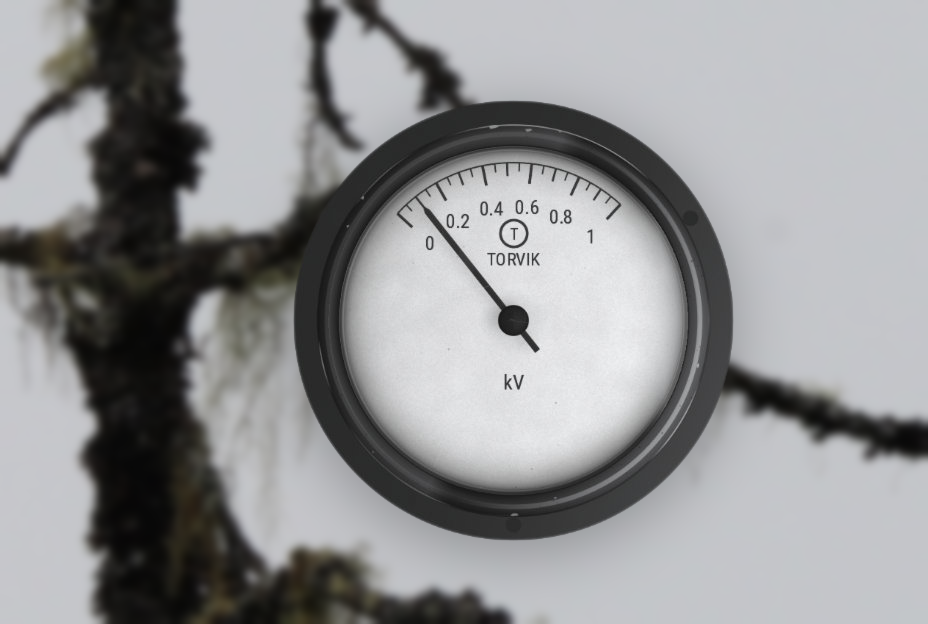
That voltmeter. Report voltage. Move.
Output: 0.1 kV
